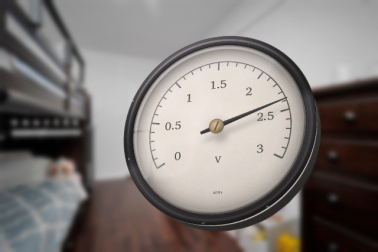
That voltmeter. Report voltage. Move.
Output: 2.4 V
